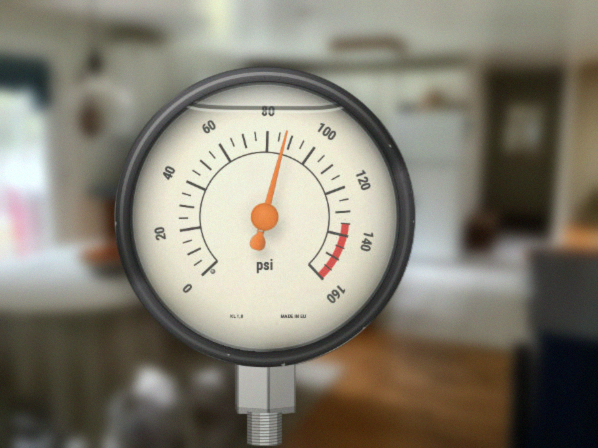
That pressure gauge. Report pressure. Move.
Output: 87.5 psi
